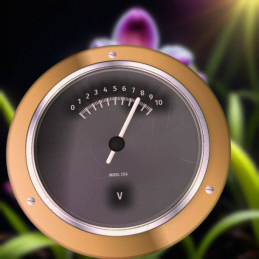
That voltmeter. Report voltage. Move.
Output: 8 V
